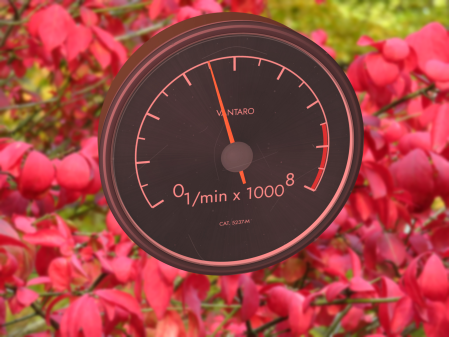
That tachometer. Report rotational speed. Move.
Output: 3500 rpm
